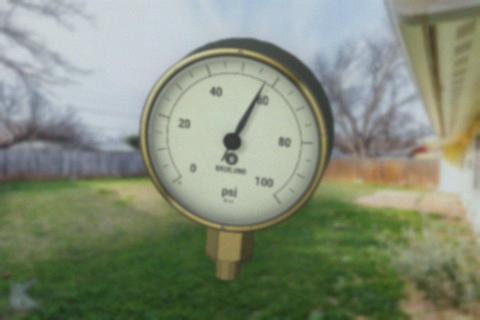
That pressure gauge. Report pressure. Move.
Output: 57.5 psi
